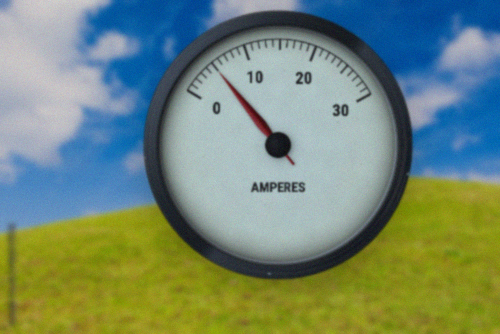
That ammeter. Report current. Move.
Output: 5 A
